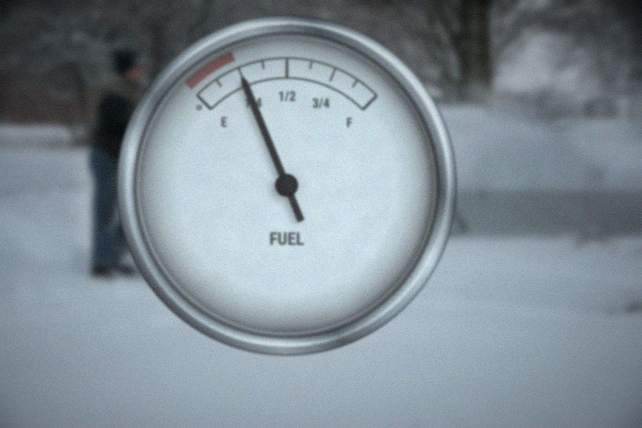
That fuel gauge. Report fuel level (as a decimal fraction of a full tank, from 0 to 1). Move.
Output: 0.25
